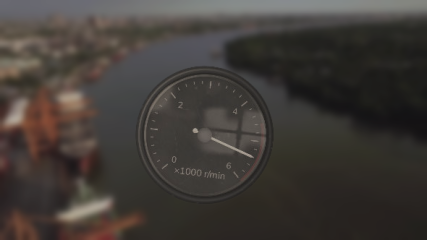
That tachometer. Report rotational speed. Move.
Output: 5400 rpm
